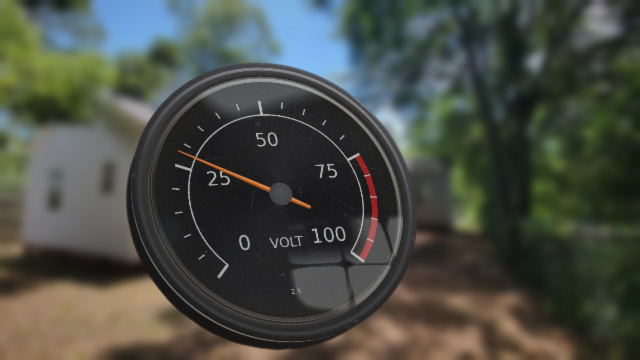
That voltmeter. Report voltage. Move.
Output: 27.5 V
